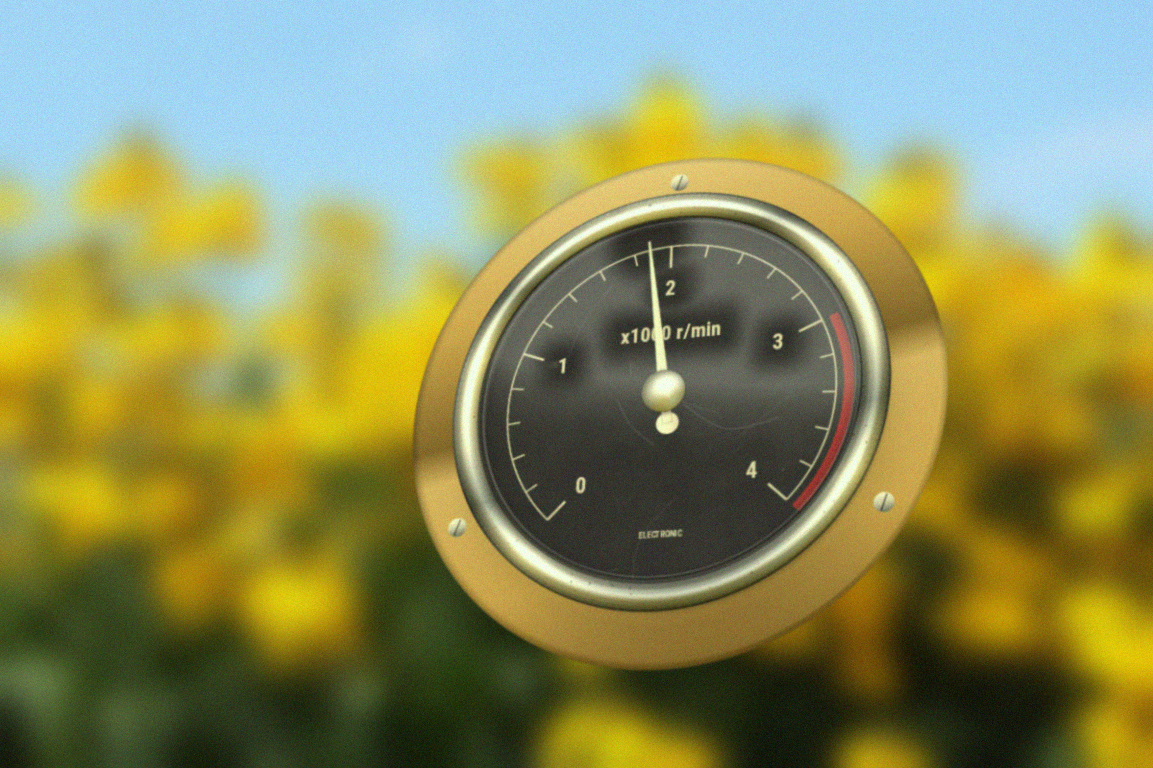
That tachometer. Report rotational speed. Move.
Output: 1900 rpm
